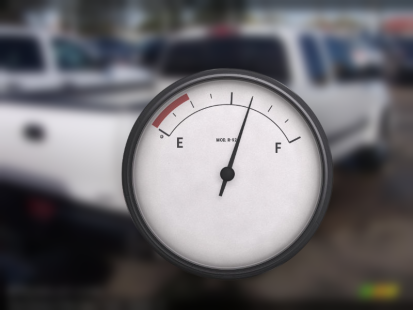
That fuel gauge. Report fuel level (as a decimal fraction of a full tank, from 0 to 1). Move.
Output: 0.625
